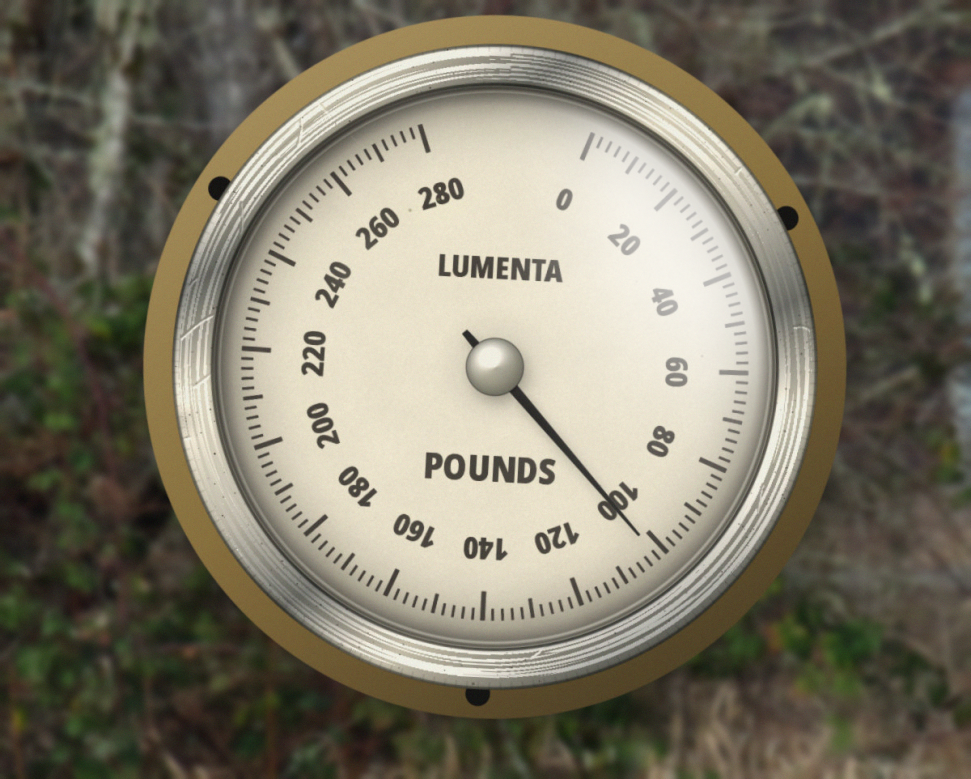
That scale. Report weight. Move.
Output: 102 lb
